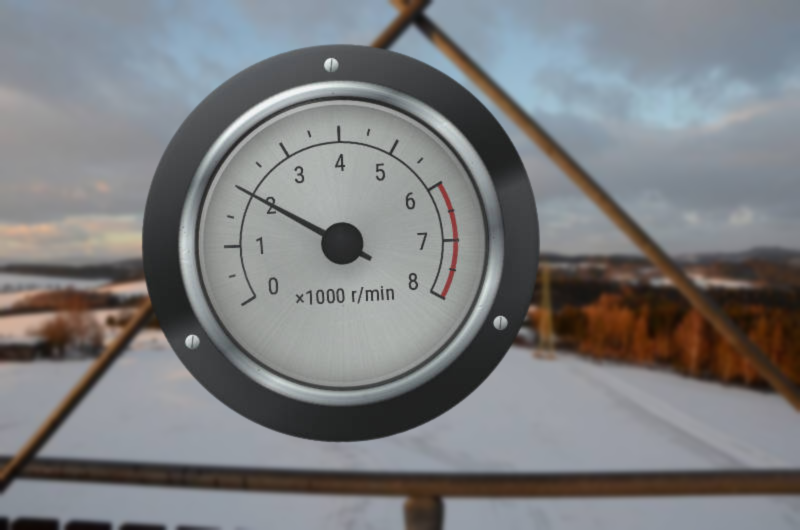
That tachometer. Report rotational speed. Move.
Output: 2000 rpm
